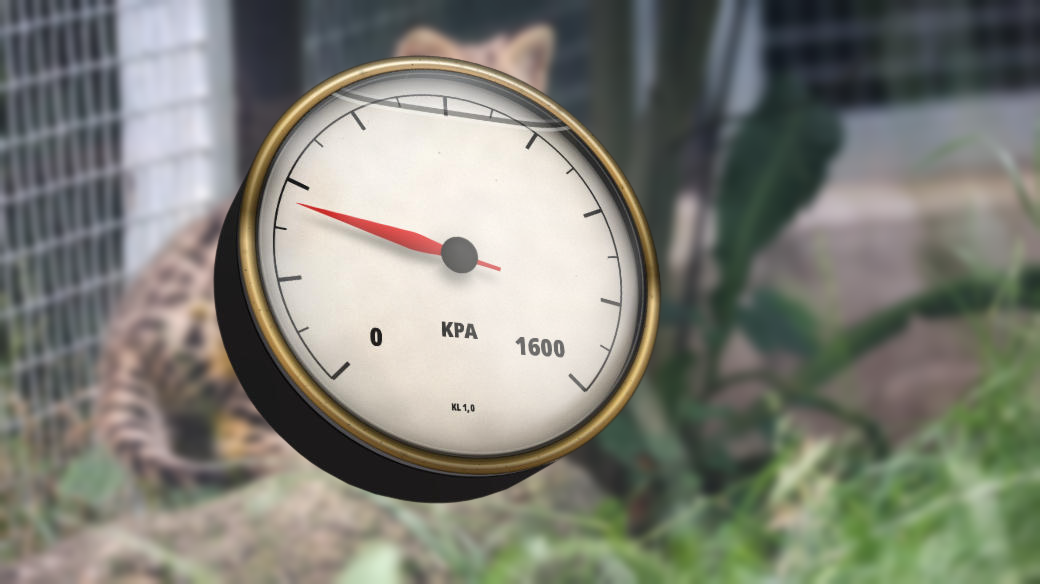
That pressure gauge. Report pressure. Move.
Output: 350 kPa
